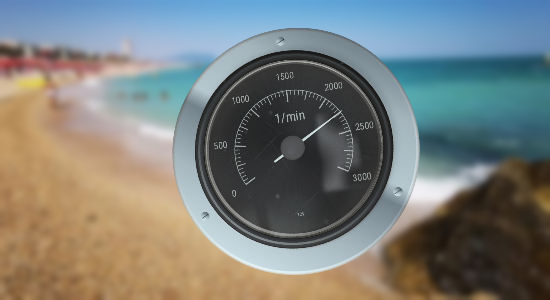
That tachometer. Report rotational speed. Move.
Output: 2250 rpm
